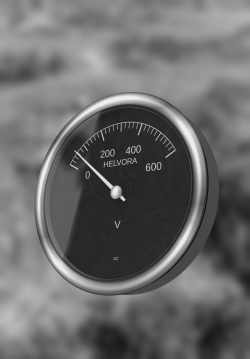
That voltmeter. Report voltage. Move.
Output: 60 V
